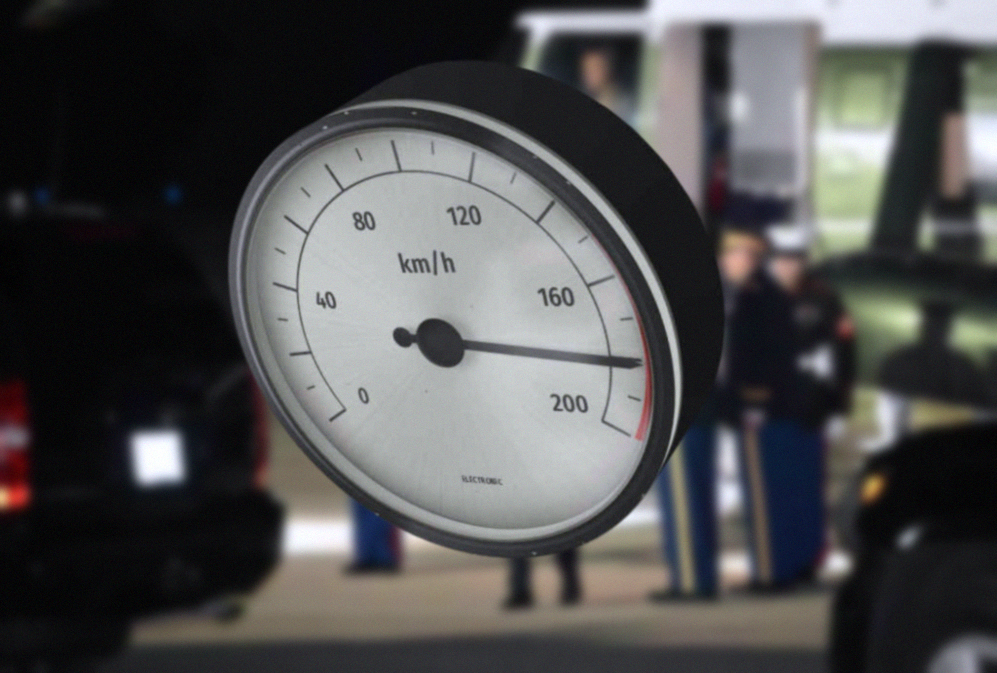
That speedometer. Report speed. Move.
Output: 180 km/h
